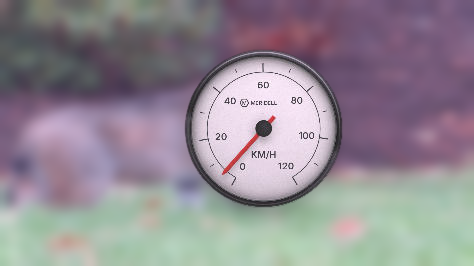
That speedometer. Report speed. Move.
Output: 5 km/h
